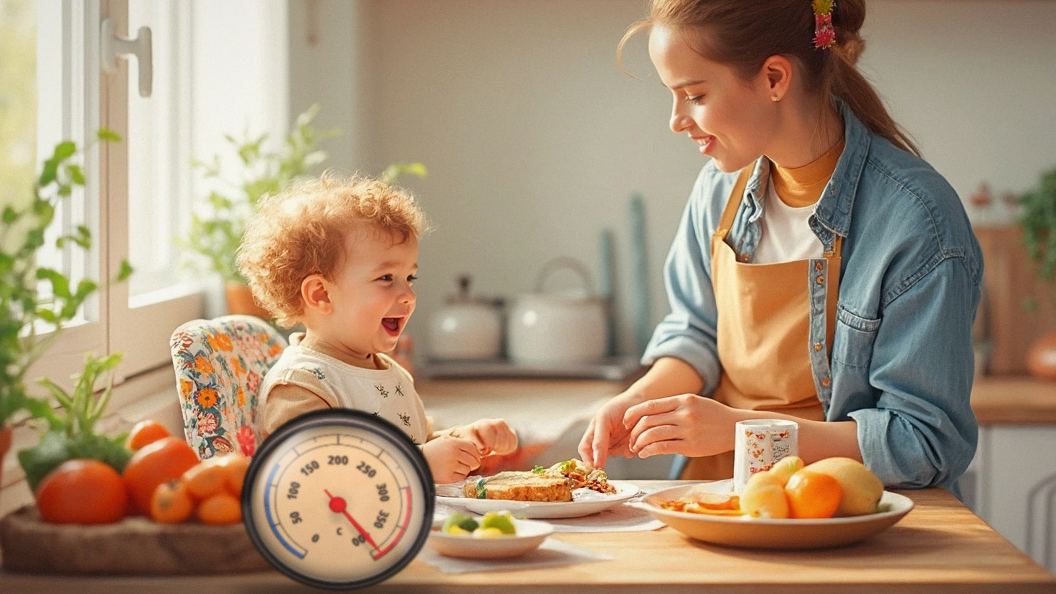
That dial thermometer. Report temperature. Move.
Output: 387.5 °C
